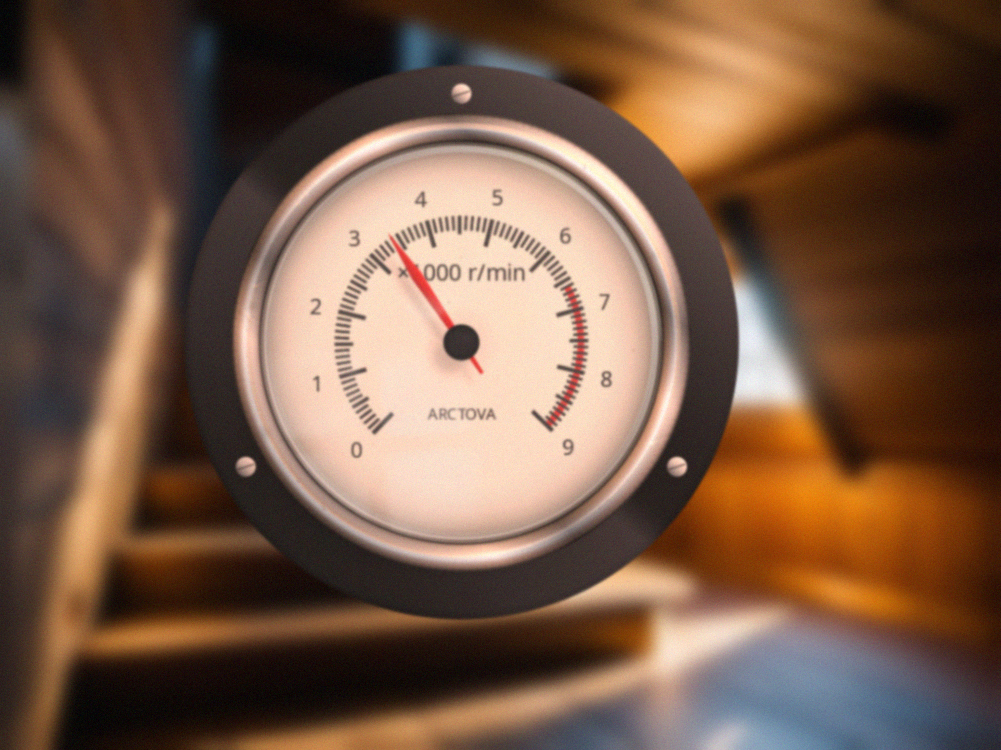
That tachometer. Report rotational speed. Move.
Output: 3400 rpm
